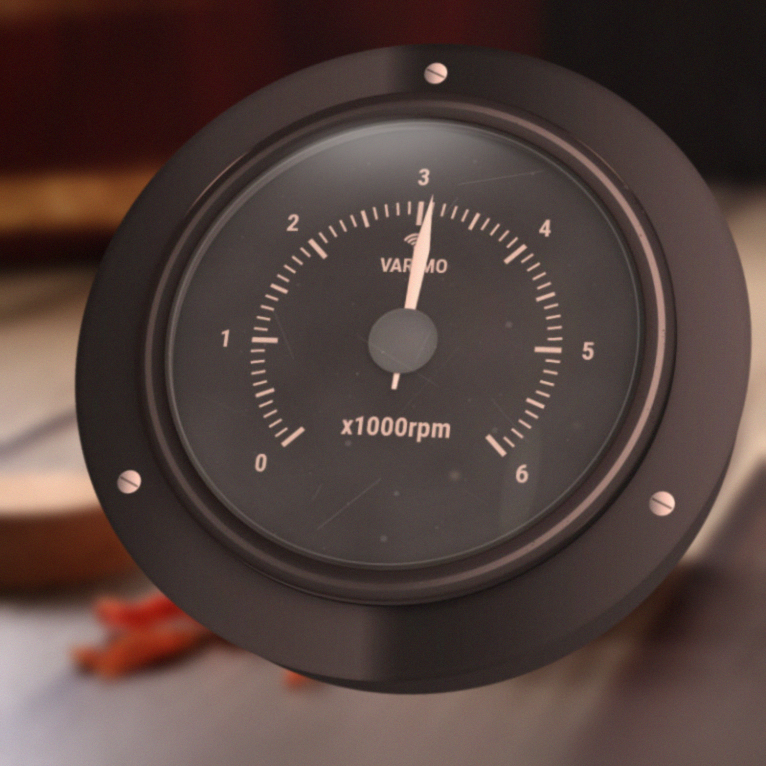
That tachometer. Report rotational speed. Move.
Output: 3100 rpm
